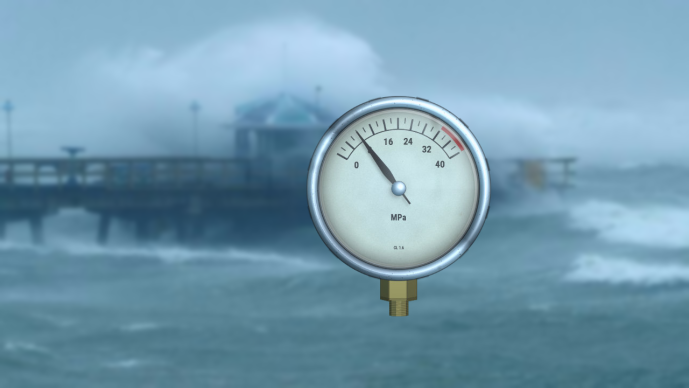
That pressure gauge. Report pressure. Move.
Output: 8 MPa
